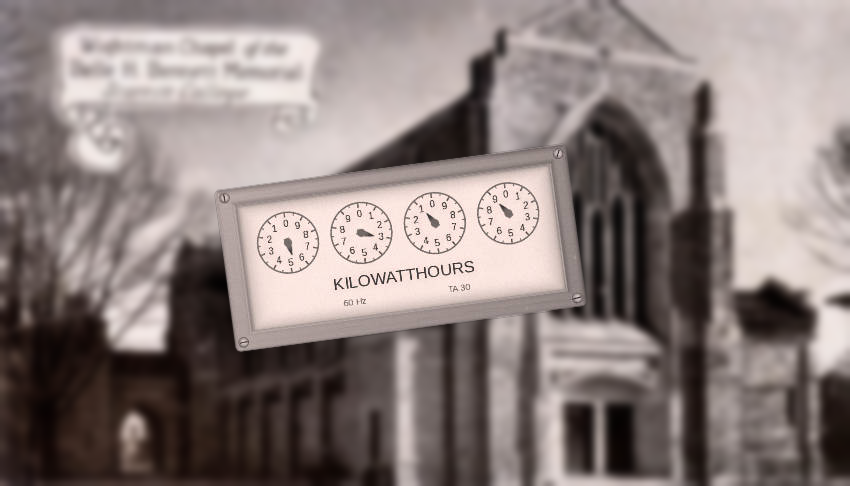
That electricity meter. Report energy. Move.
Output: 5309 kWh
